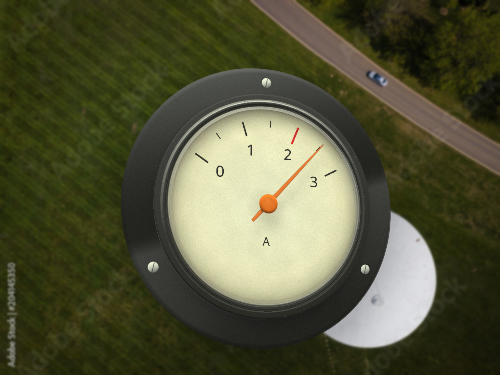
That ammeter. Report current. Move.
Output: 2.5 A
